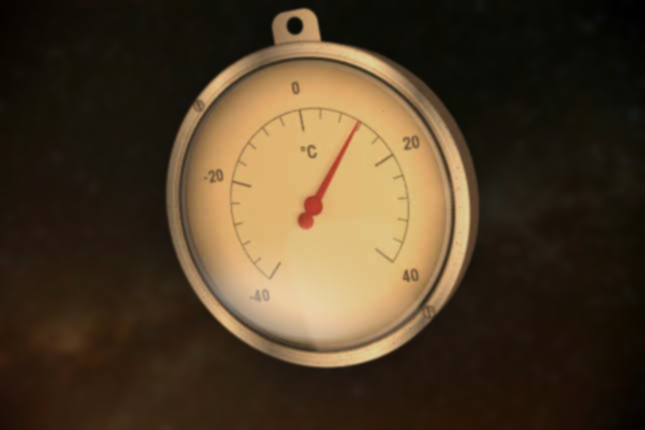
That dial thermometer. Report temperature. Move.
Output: 12 °C
